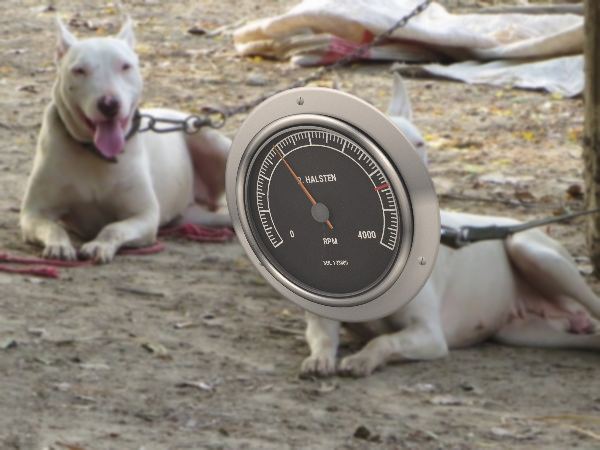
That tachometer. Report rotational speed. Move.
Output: 1500 rpm
